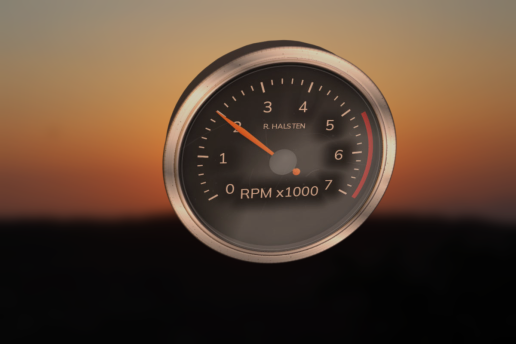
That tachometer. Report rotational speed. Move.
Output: 2000 rpm
